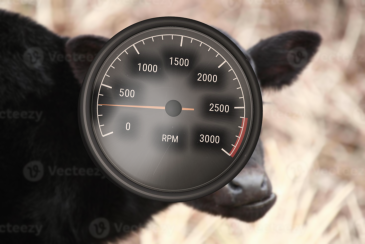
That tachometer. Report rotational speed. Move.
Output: 300 rpm
